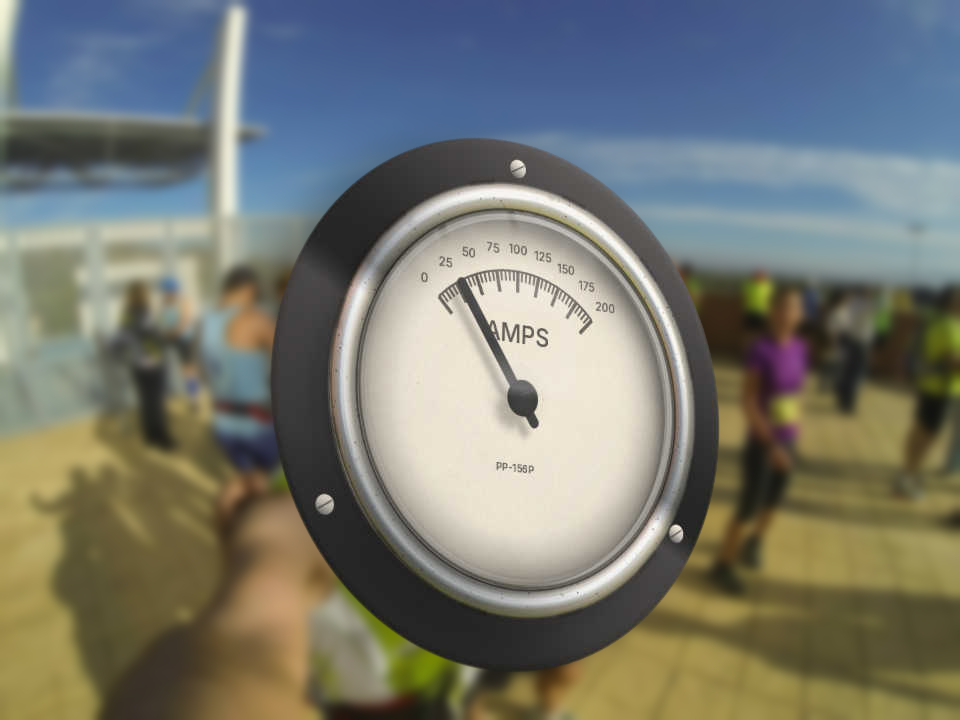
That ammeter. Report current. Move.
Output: 25 A
